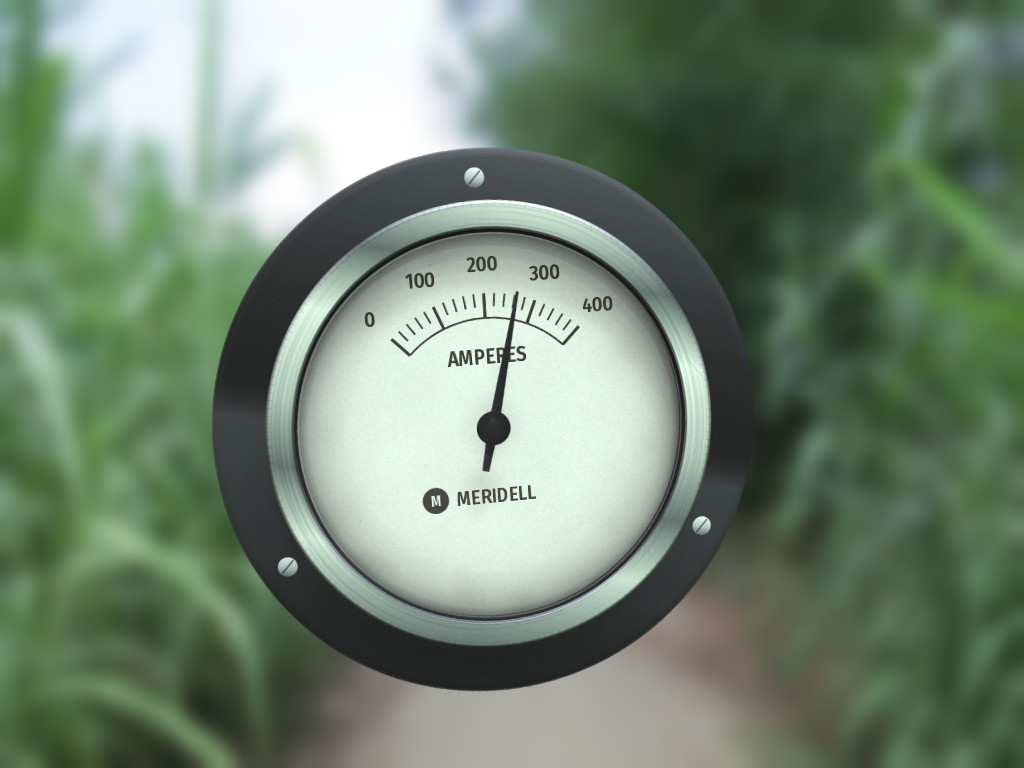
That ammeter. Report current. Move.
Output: 260 A
